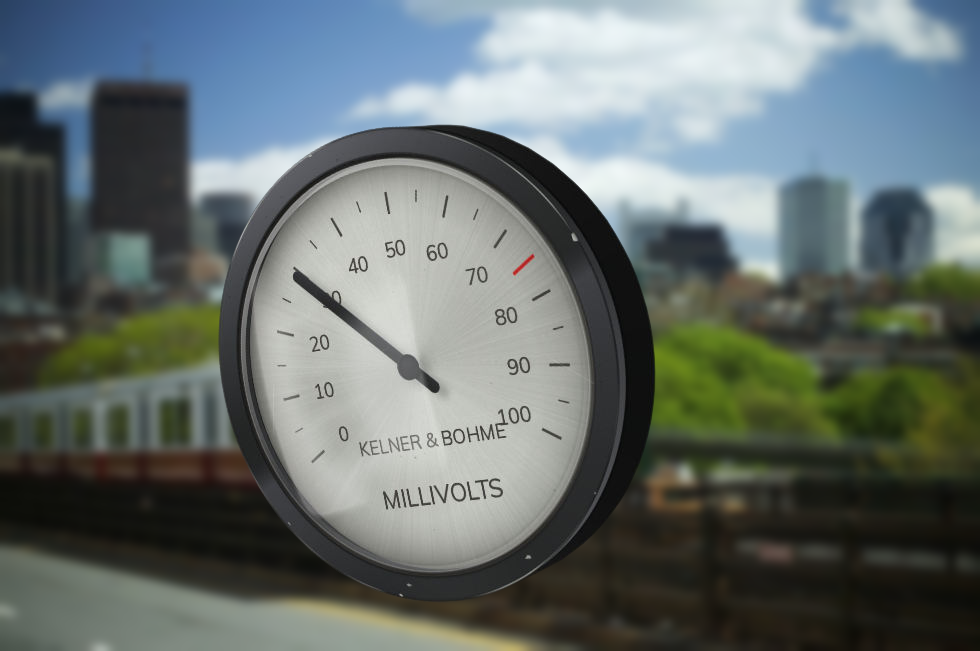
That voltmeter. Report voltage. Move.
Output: 30 mV
